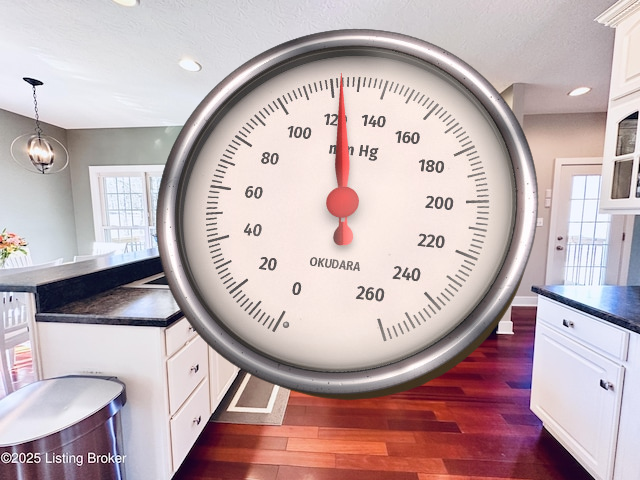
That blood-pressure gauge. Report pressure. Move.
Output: 124 mmHg
